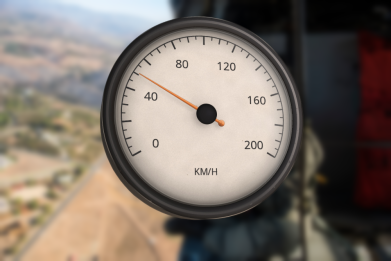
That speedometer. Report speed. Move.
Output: 50 km/h
